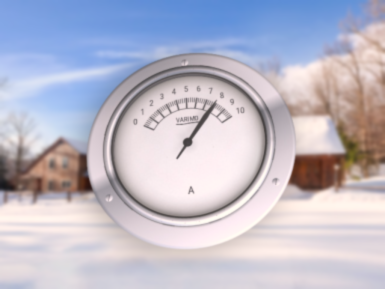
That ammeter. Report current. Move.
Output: 8 A
